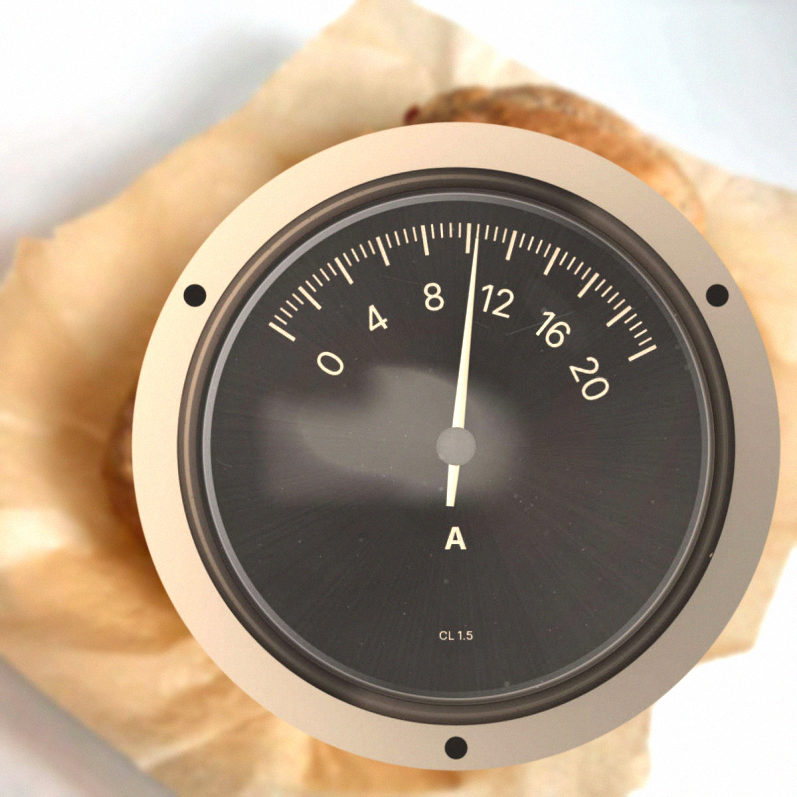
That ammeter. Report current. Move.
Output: 10.4 A
